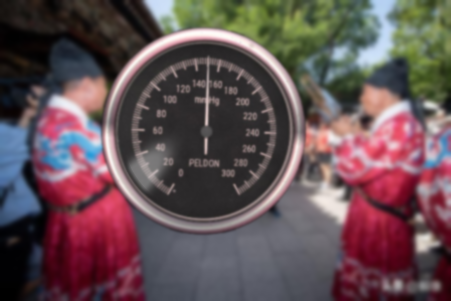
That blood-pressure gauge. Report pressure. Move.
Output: 150 mmHg
